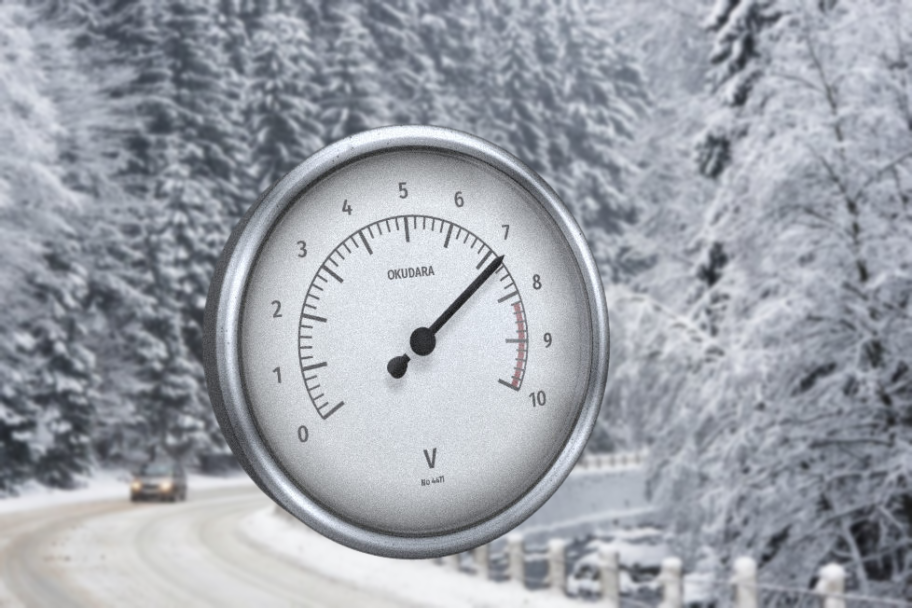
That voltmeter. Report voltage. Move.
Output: 7.2 V
